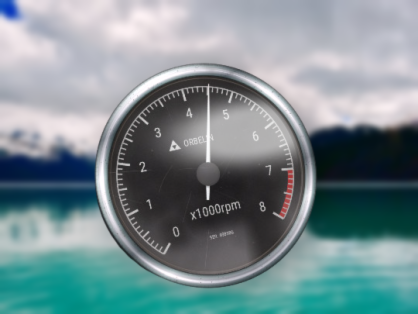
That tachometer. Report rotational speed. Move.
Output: 4500 rpm
